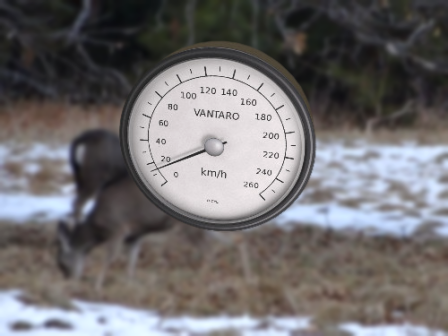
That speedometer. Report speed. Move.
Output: 15 km/h
